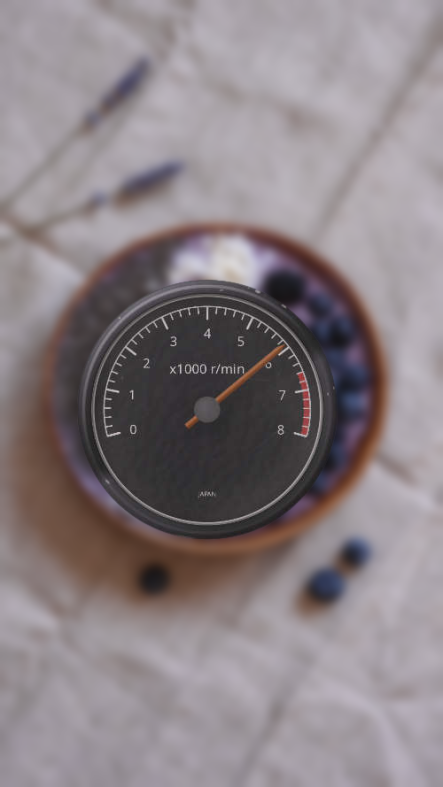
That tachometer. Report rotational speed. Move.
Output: 5900 rpm
